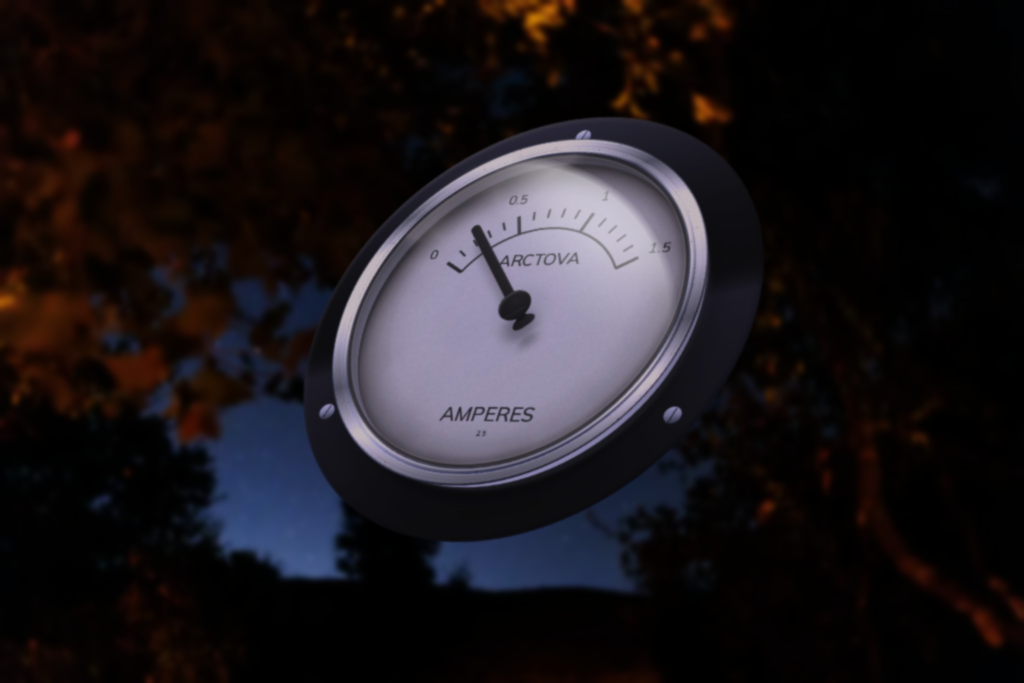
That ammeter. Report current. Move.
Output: 0.25 A
